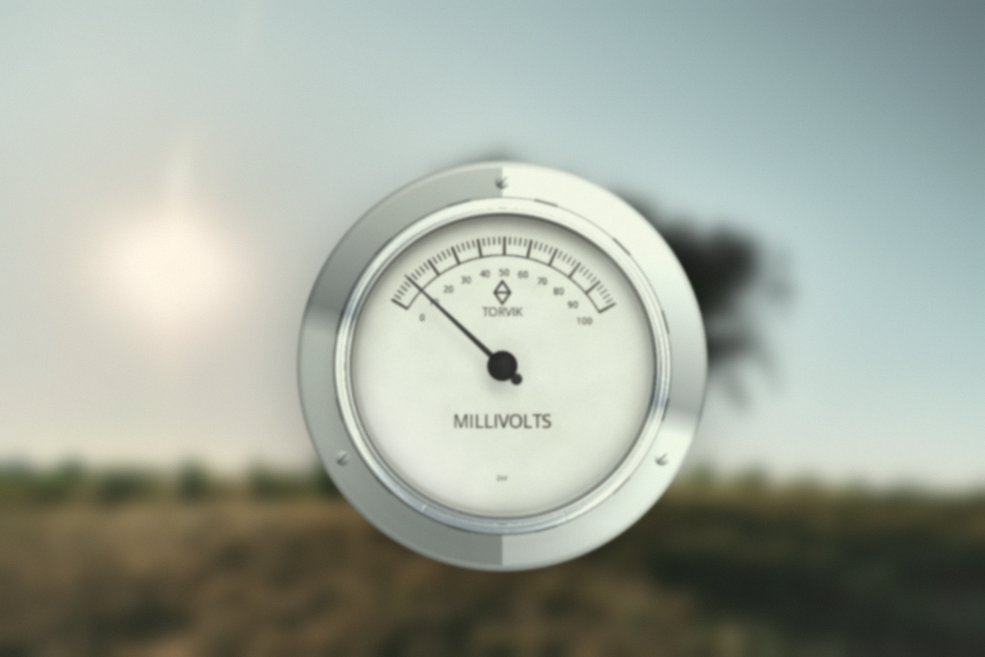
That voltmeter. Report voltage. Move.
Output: 10 mV
